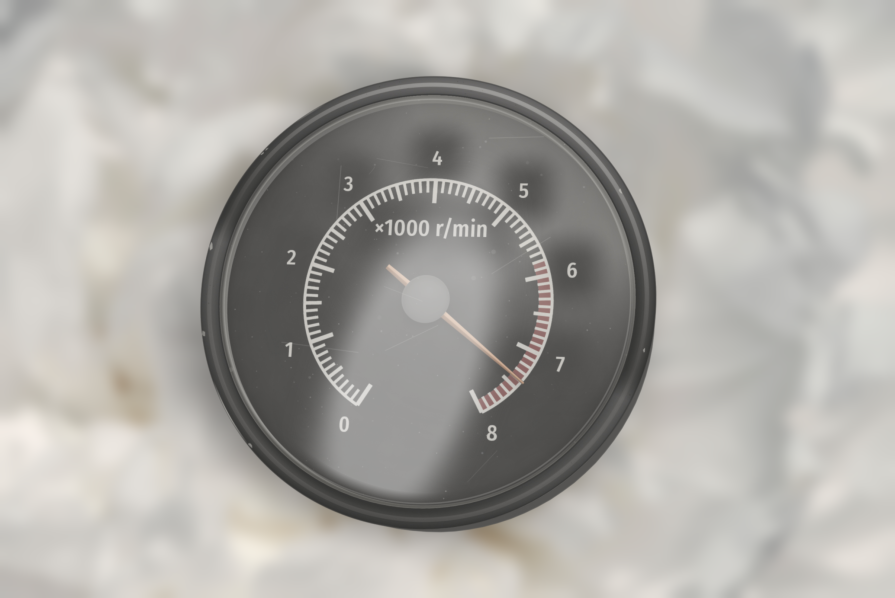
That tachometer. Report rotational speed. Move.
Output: 7400 rpm
